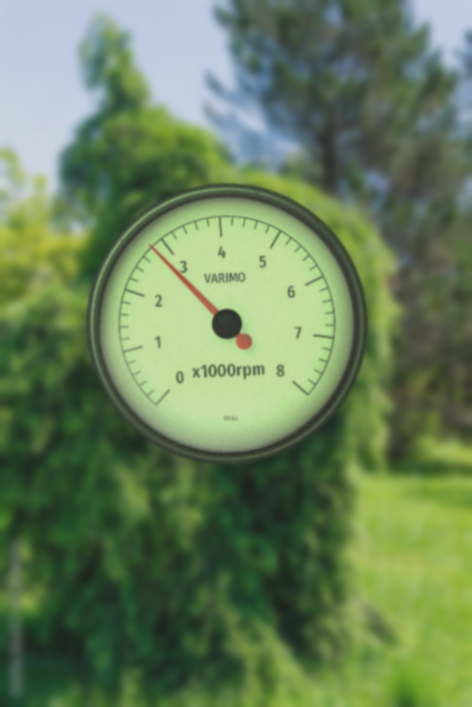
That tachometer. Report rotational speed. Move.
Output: 2800 rpm
